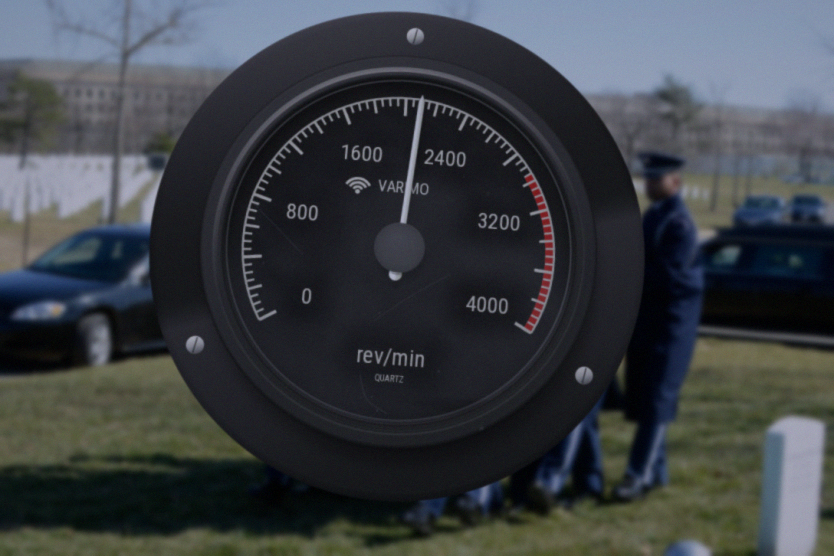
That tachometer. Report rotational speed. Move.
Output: 2100 rpm
